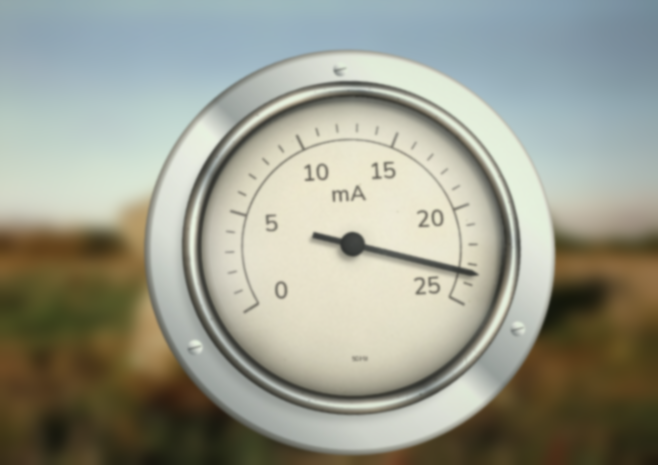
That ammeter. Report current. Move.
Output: 23.5 mA
